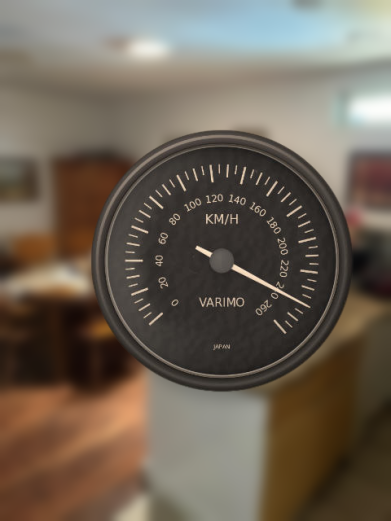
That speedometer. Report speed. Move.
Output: 240 km/h
